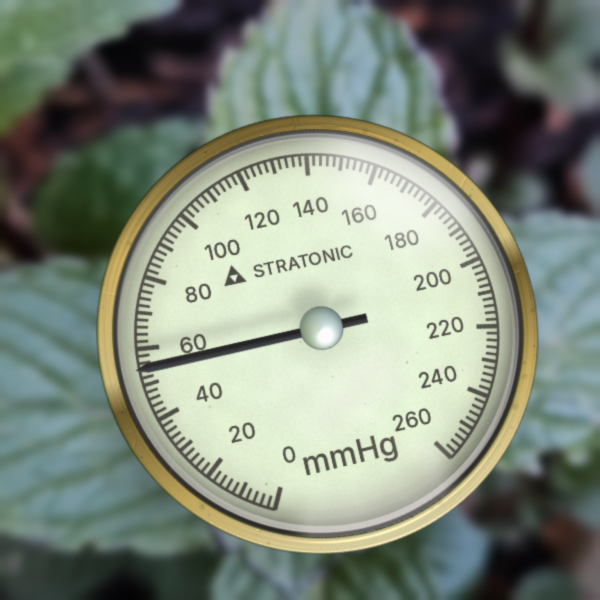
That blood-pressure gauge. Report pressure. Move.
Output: 54 mmHg
